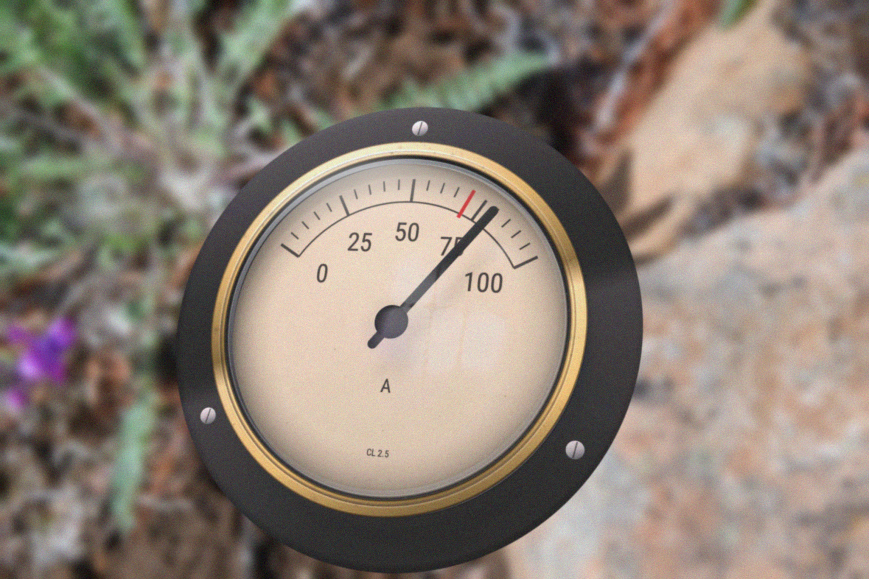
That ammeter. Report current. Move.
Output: 80 A
